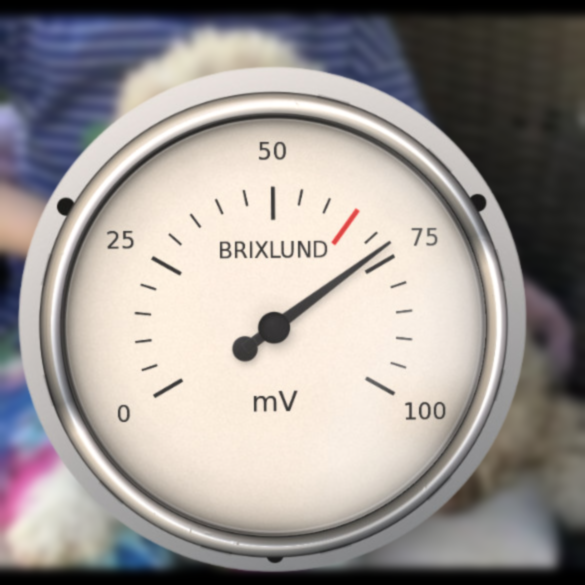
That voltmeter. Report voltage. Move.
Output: 72.5 mV
